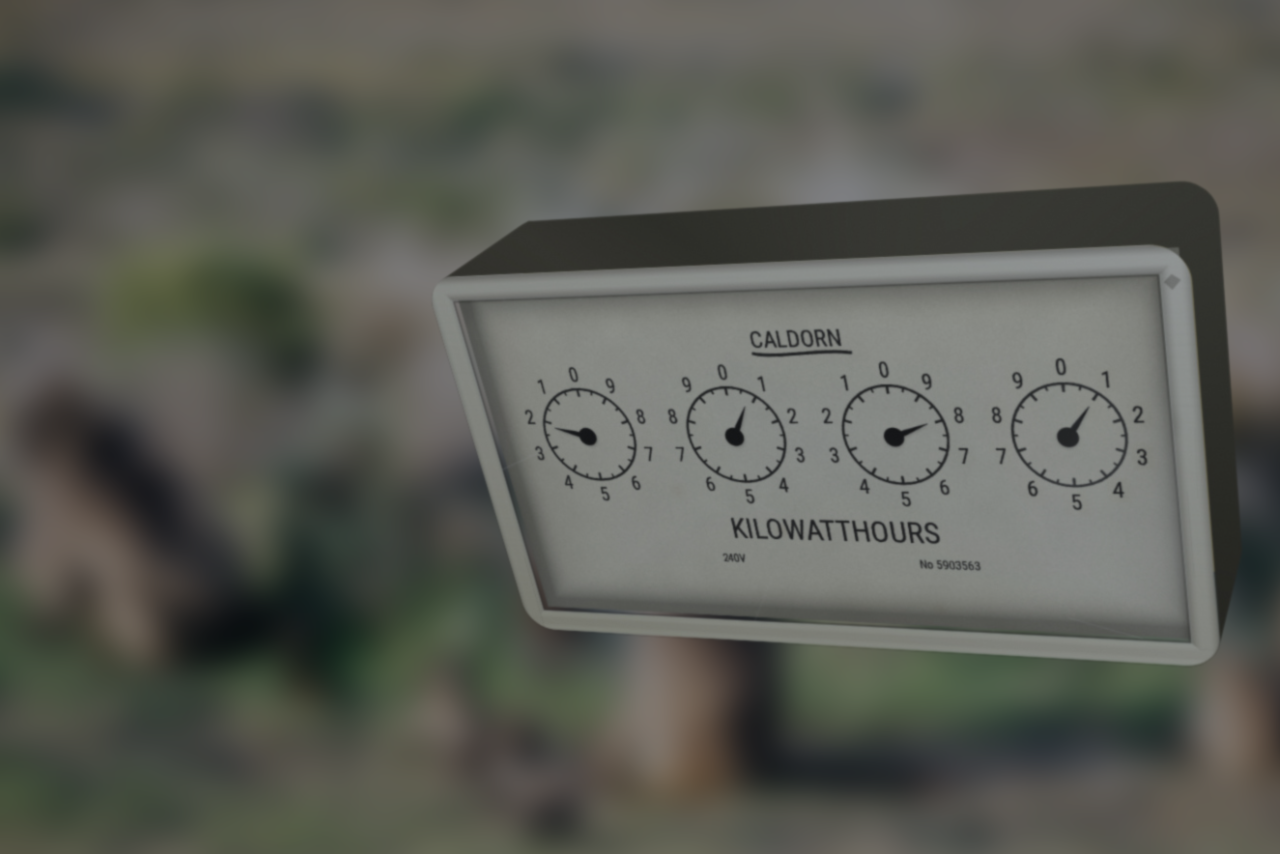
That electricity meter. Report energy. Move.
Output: 2081 kWh
